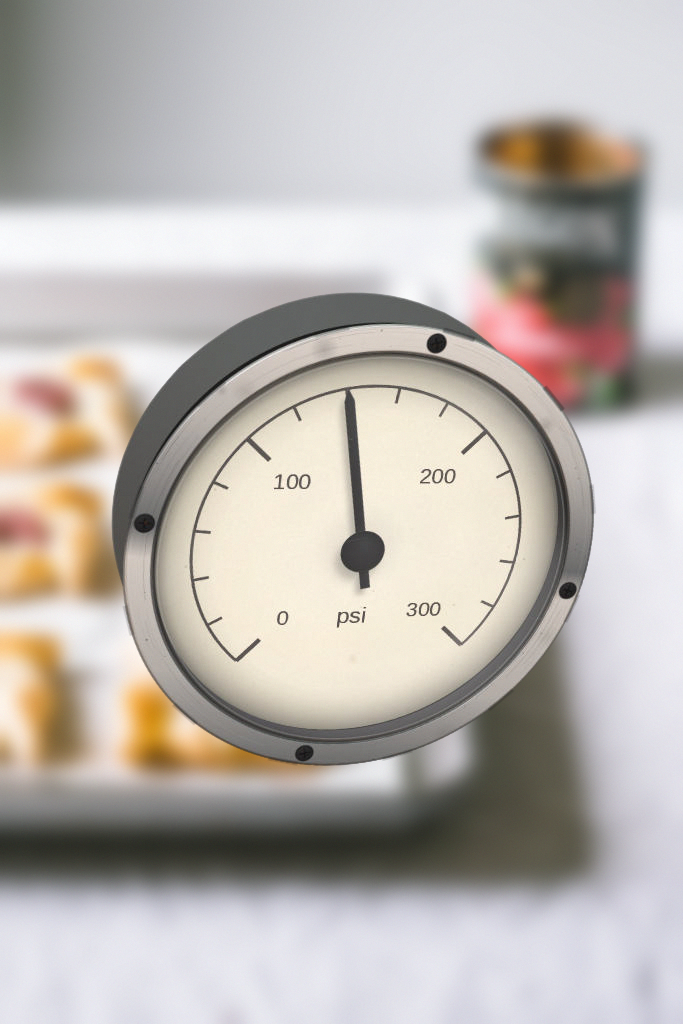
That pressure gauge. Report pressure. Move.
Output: 140 psi
